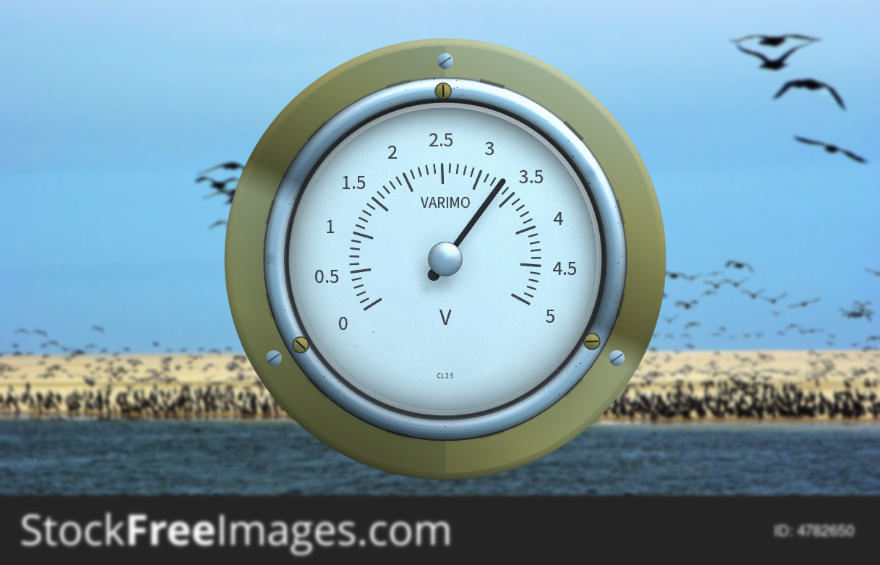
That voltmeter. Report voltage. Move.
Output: 3.3 V
